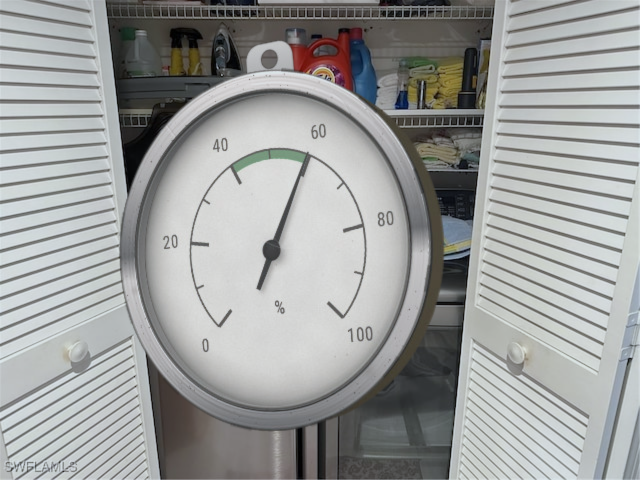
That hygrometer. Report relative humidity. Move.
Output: 60 %
